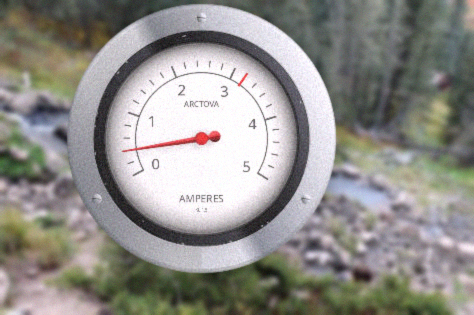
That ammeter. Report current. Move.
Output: 0.4 A
